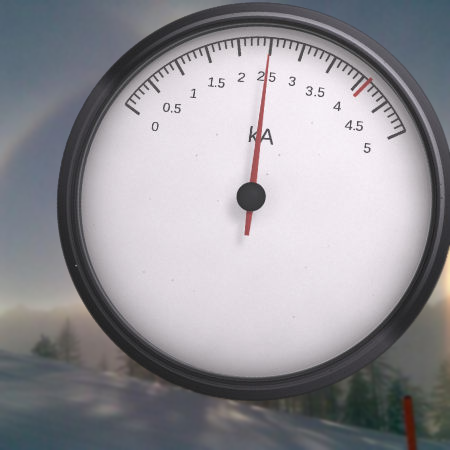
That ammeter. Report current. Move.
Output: 2.5 kA
